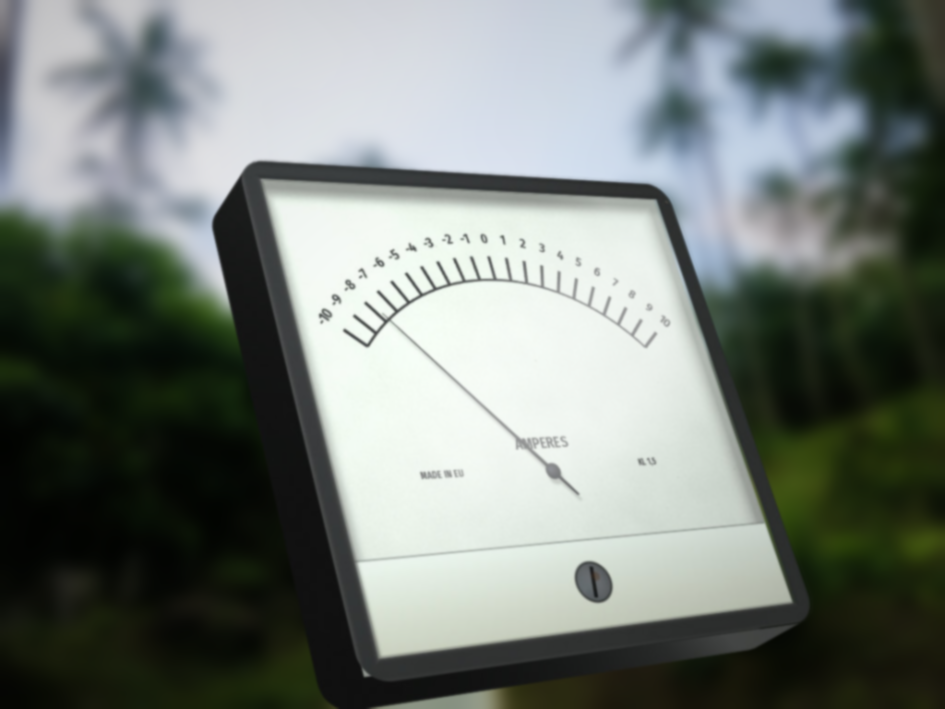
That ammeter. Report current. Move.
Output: -8 A
